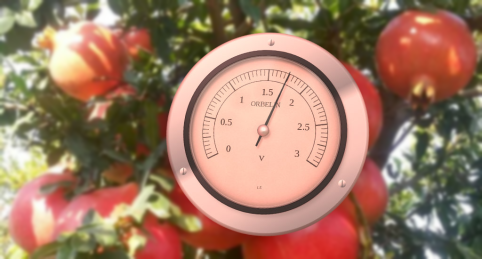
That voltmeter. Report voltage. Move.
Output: 1.75 V
